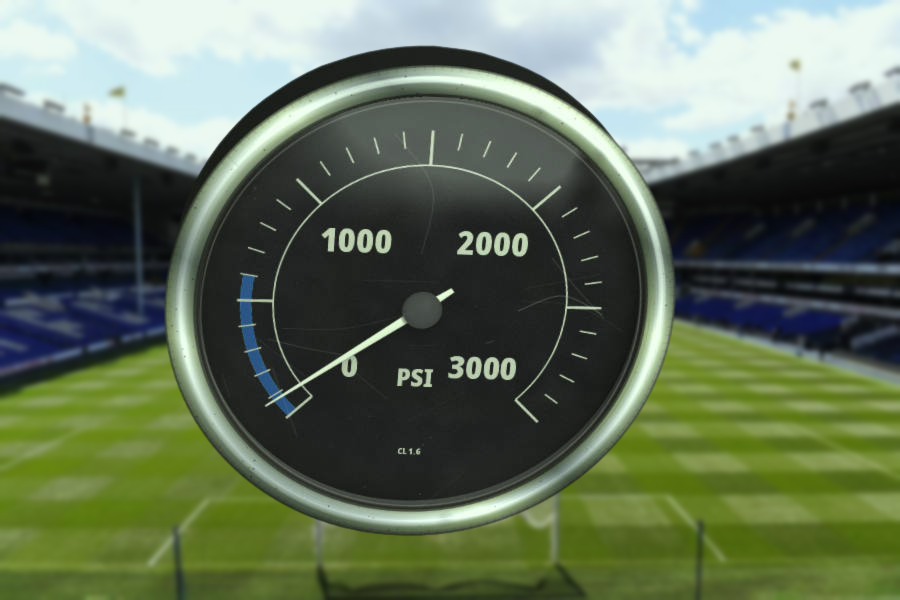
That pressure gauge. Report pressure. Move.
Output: 100 psi
